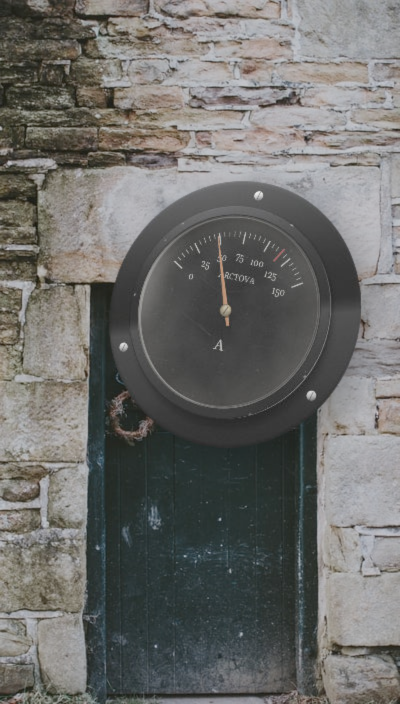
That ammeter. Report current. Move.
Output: 50 A
